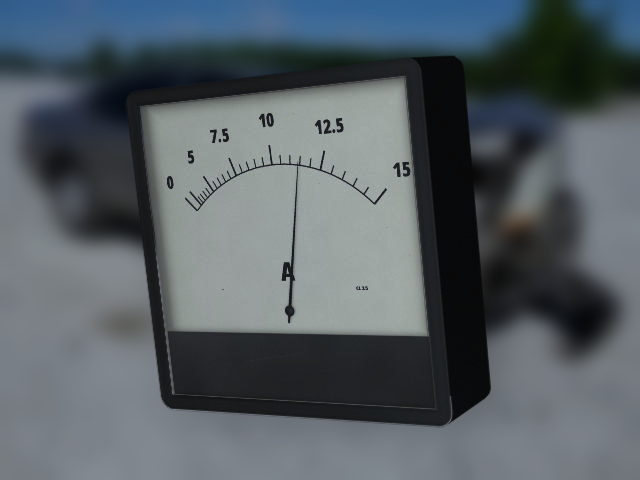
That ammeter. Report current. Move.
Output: 11.5 A
